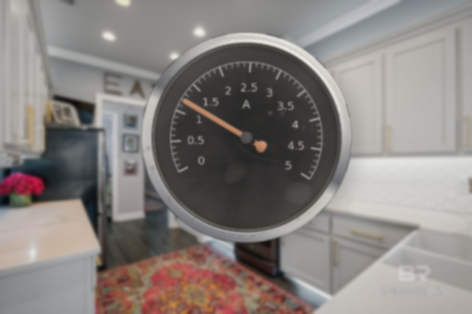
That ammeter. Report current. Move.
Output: 1.2 A
